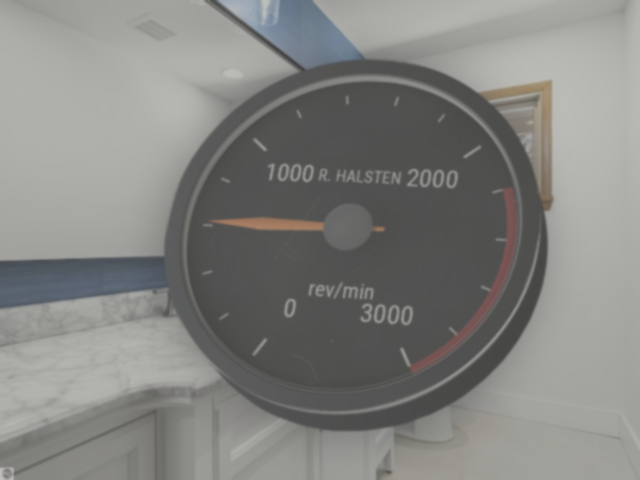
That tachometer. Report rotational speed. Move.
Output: 600 rpm
